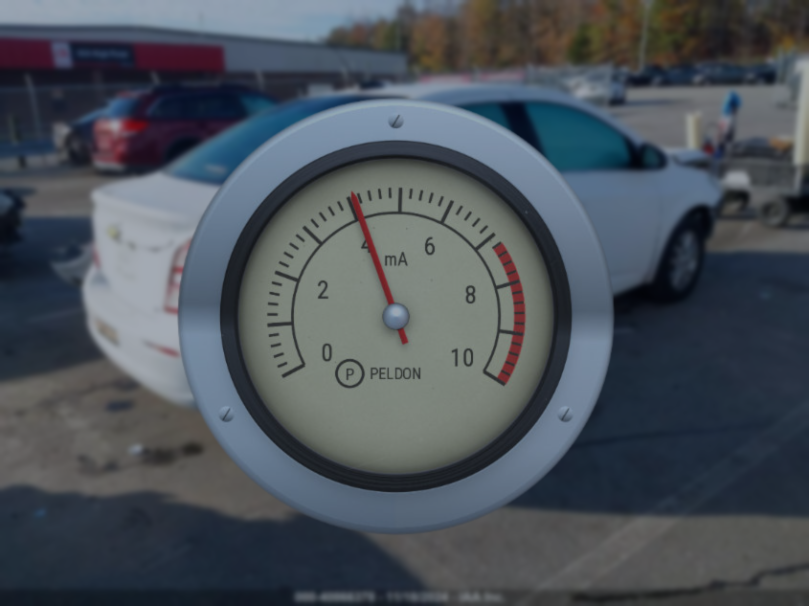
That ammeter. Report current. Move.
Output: 4.1 mA
